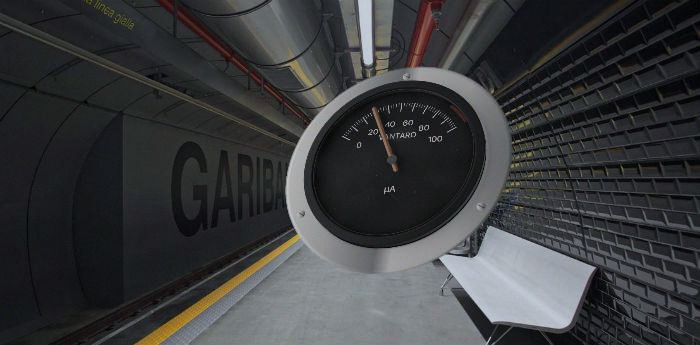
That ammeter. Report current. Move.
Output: 30 µA
